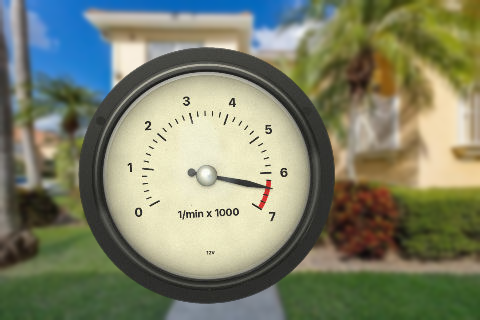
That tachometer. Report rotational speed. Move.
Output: 6400 rpm
